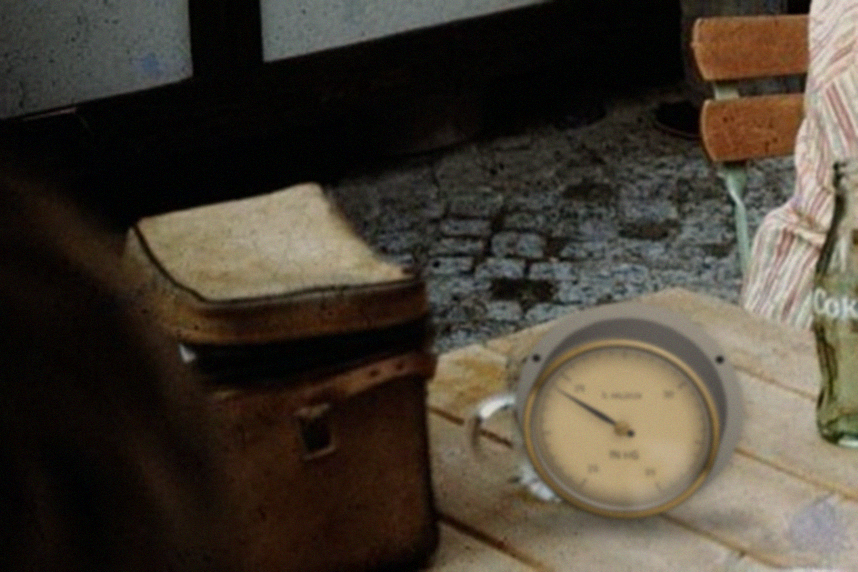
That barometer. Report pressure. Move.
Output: 28.9 inHg
